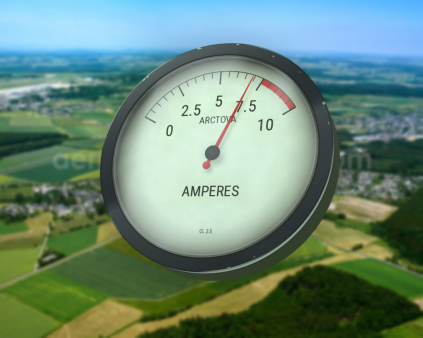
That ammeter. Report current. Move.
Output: 7 A
